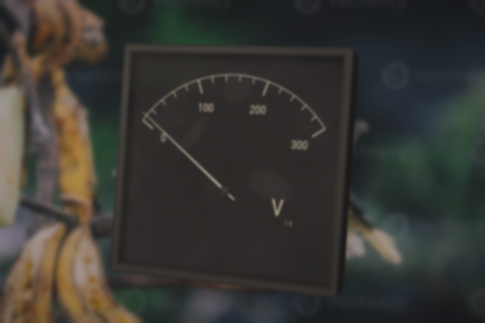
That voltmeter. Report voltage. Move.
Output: 10 V
